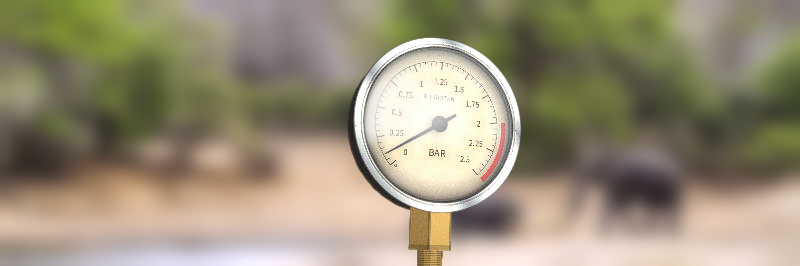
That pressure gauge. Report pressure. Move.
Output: 0.1 bar
